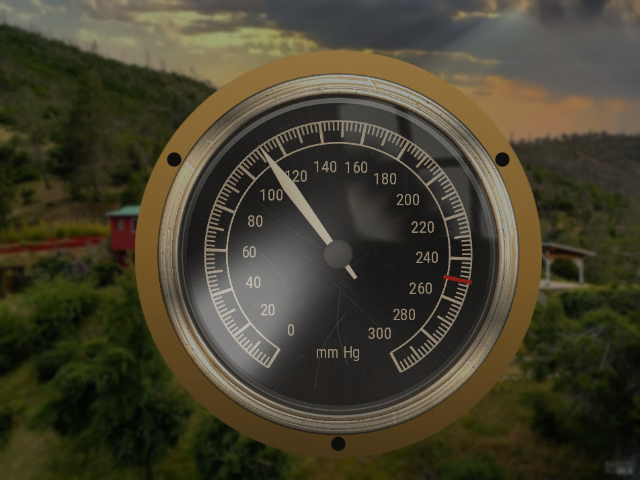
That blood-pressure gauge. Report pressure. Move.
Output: 112 mmHg
